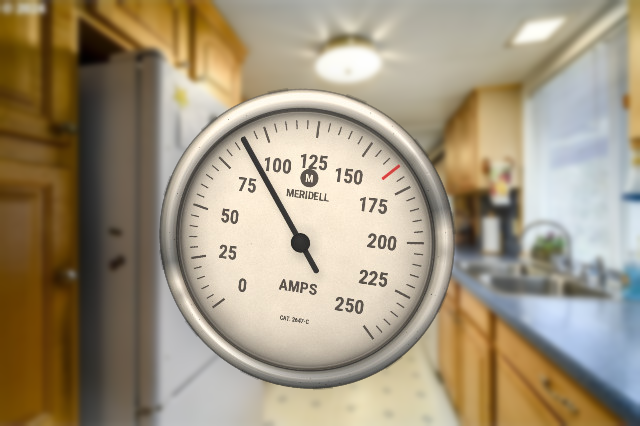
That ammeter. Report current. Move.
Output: 90 A
